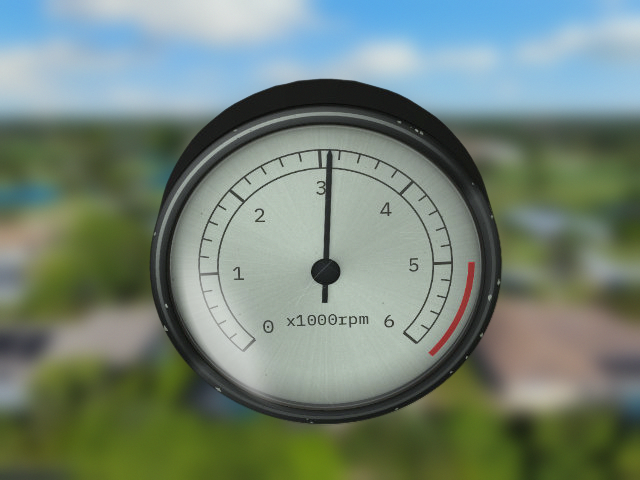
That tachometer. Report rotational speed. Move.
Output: 3100 rpm
